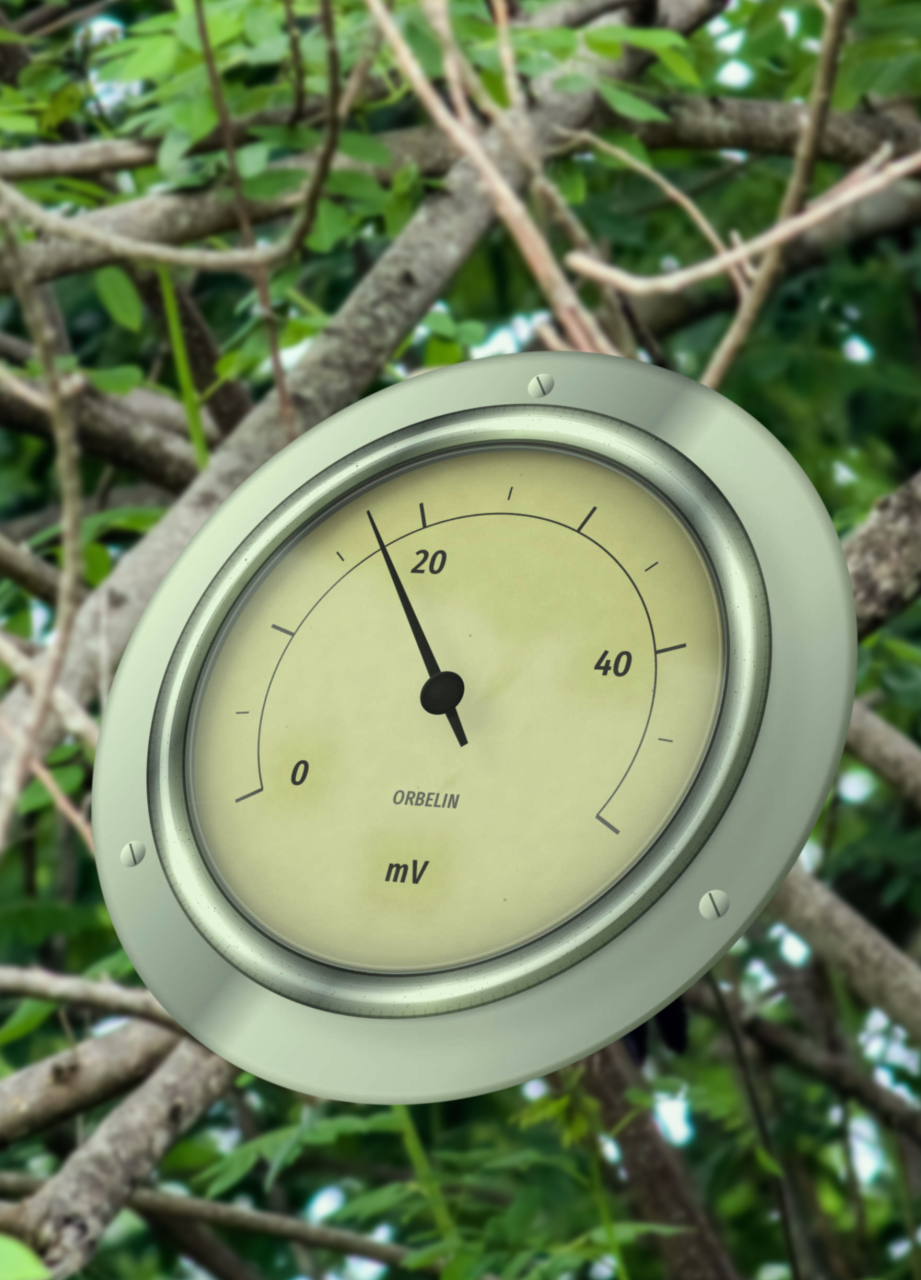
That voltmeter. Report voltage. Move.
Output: 17.5 mV
